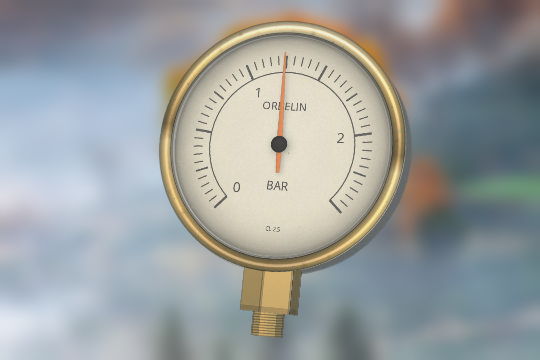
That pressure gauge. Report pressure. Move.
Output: 1.25 bar
